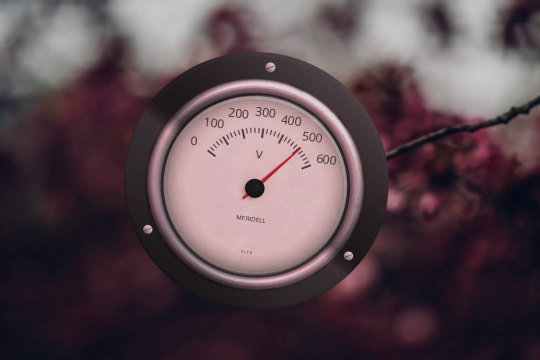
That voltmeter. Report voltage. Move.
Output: 500 V
